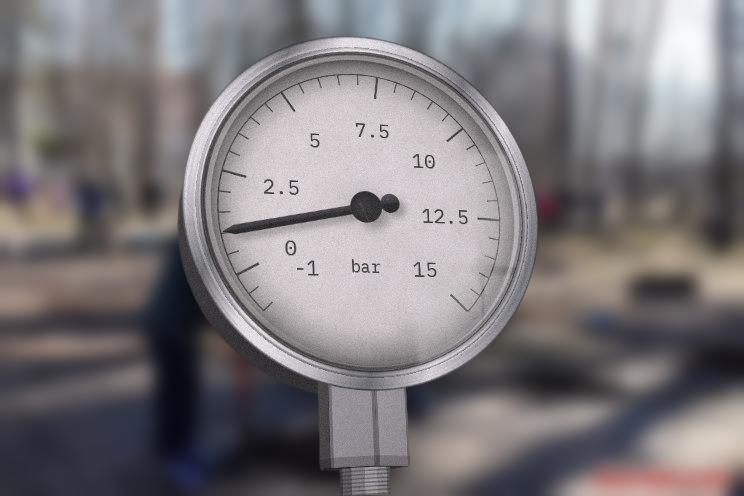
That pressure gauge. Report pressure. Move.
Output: 1 bar
